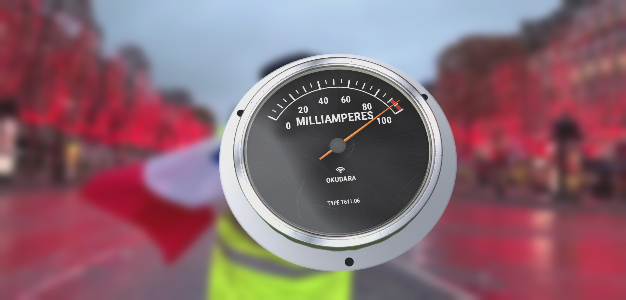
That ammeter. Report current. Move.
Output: 95 mA
